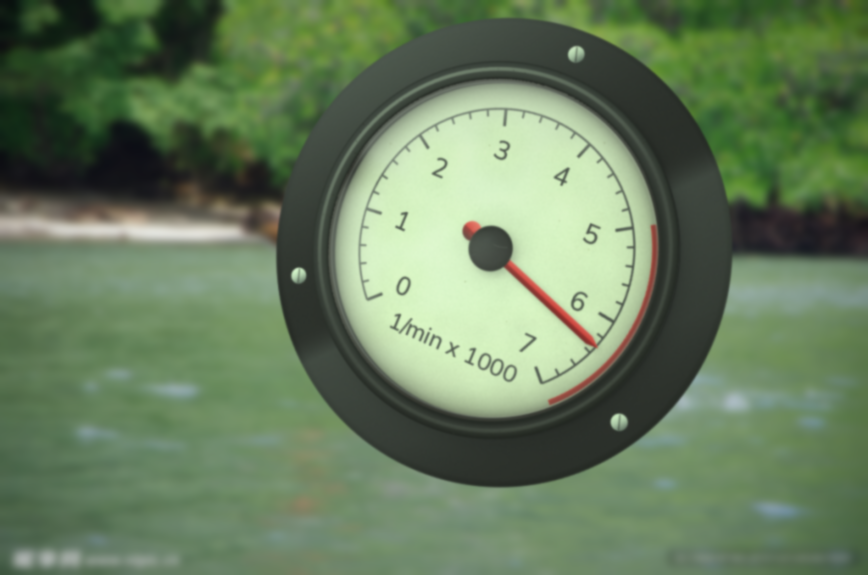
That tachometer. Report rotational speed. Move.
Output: 6300 rpm
